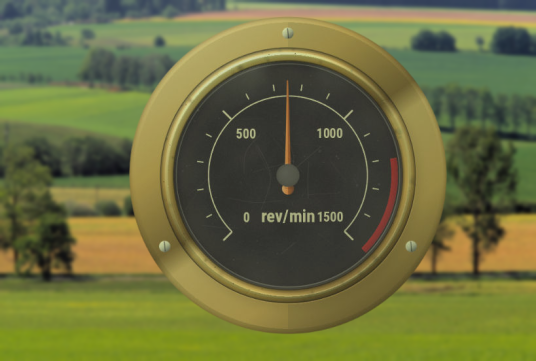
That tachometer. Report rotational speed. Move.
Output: 750 rpm
